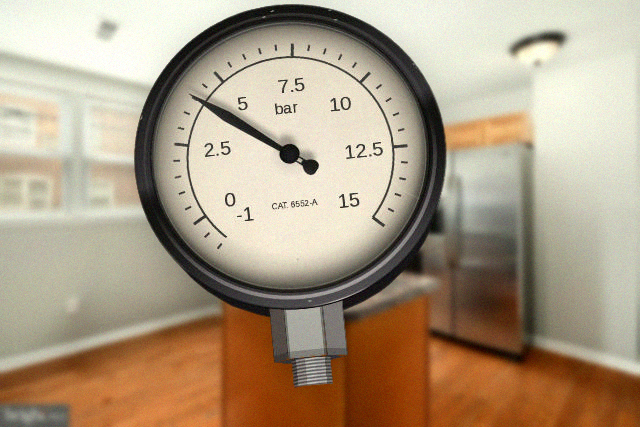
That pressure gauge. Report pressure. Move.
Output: 4 bar
